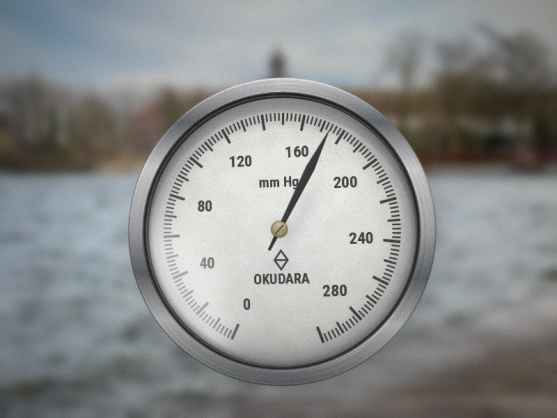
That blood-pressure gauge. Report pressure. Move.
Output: 174 mmHg
